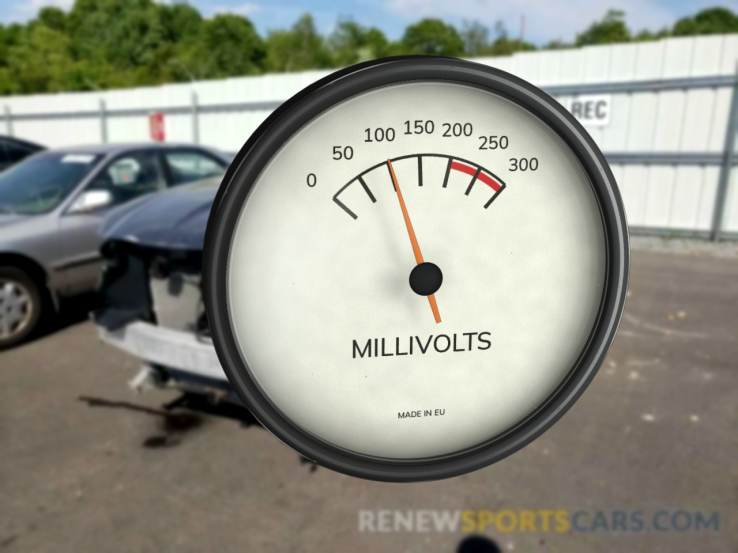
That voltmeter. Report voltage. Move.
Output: 100 mV
